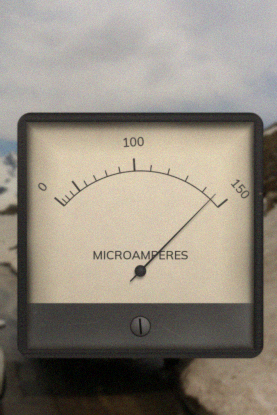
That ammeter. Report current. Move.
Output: 145 µA
